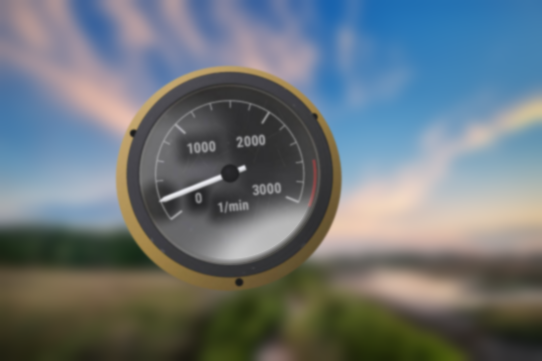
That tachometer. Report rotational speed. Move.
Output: 200 rpm
